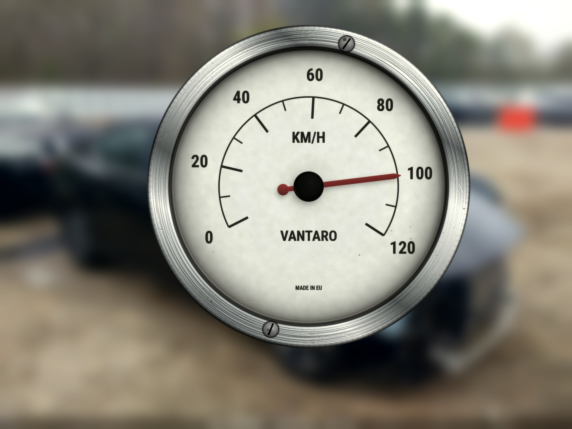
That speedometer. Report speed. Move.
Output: 100 km/h
